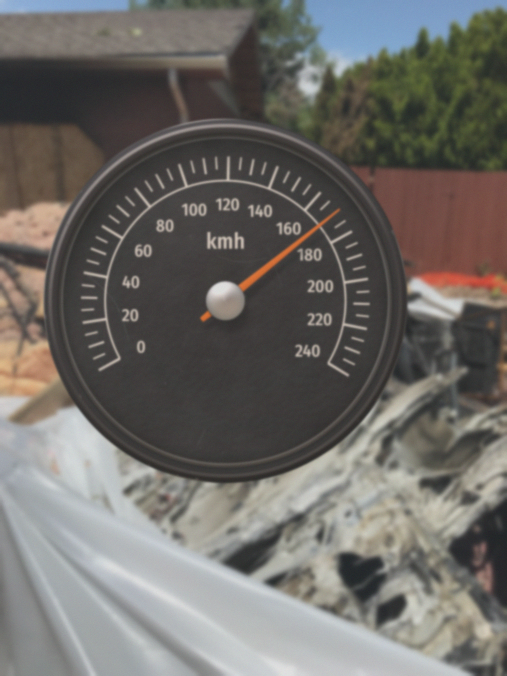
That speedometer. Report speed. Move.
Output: 170 km/h
